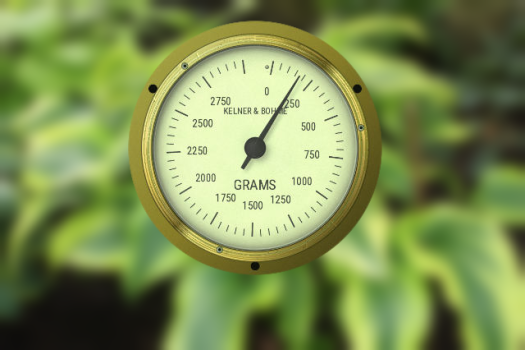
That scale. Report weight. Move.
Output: 175 g
